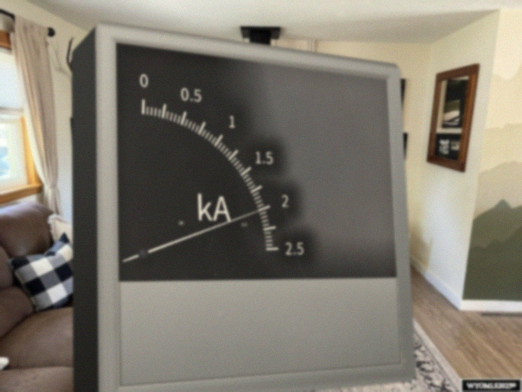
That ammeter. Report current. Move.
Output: 2 kA
